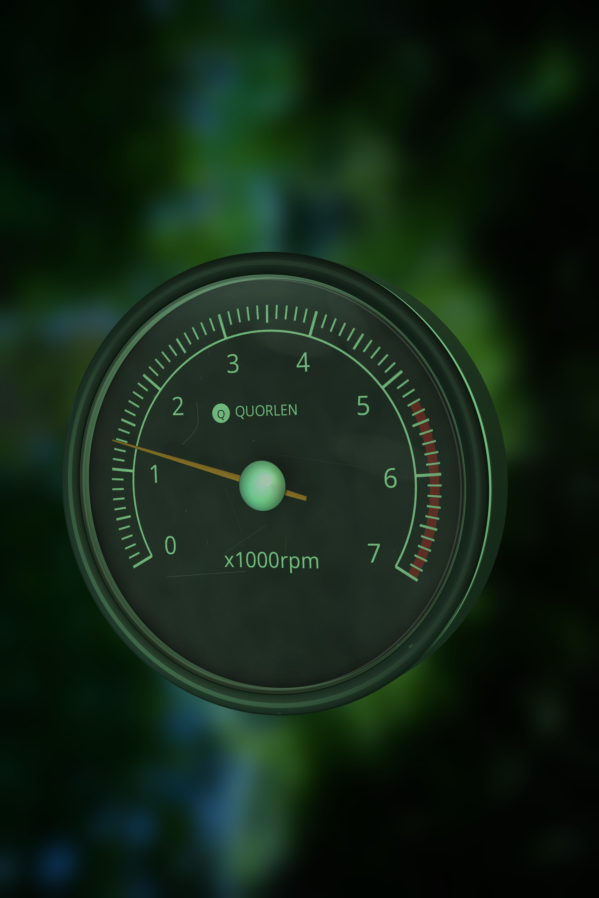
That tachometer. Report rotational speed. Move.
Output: 1300 rpm
